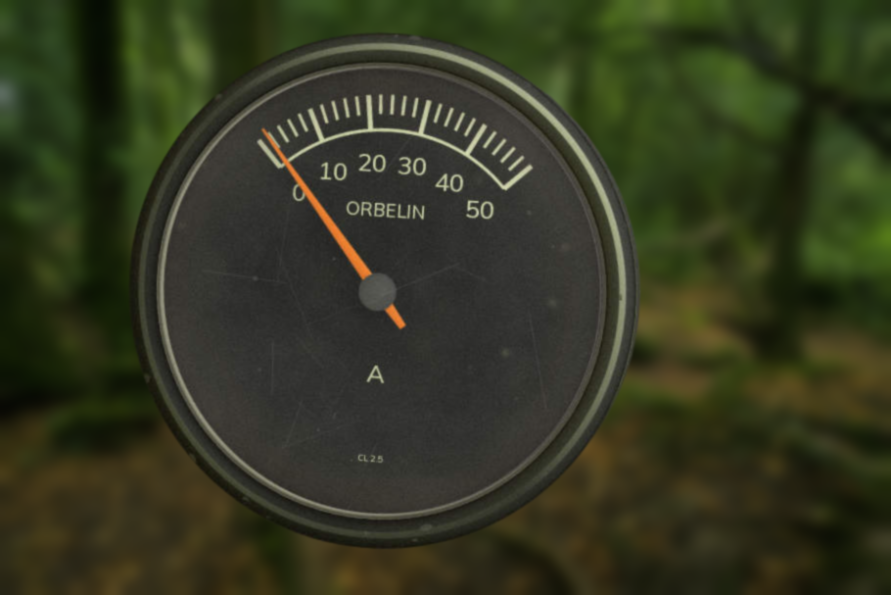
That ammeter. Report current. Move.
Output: 2 A
